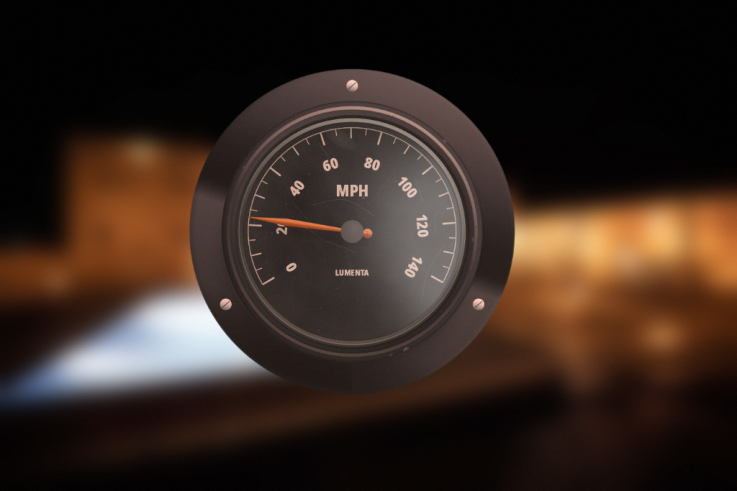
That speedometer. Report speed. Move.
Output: 22.5 mph
